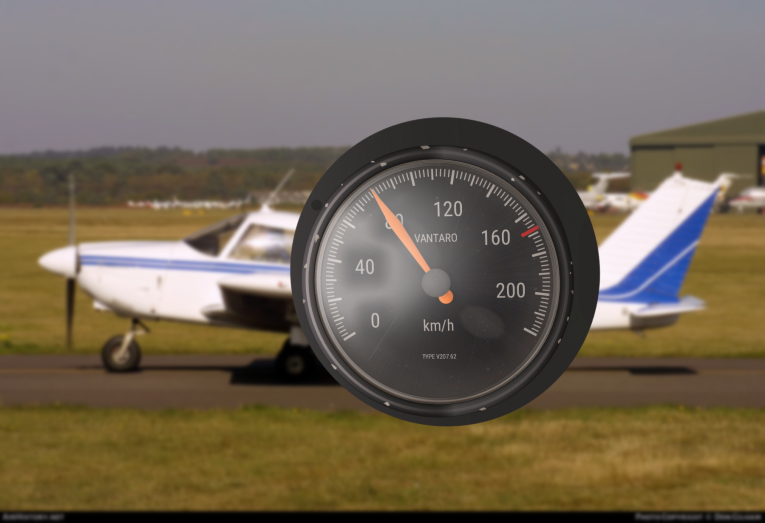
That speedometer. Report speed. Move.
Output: 80 km/h
